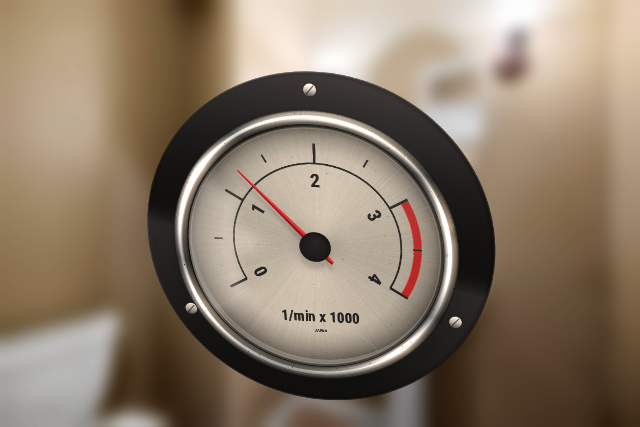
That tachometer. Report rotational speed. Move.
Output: 1250 rpm
